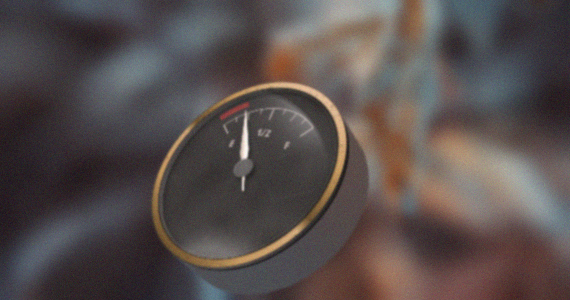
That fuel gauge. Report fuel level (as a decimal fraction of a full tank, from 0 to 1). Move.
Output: 0.25
